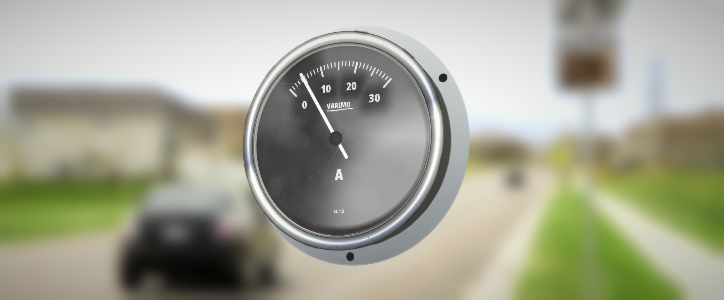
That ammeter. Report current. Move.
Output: 5 A
